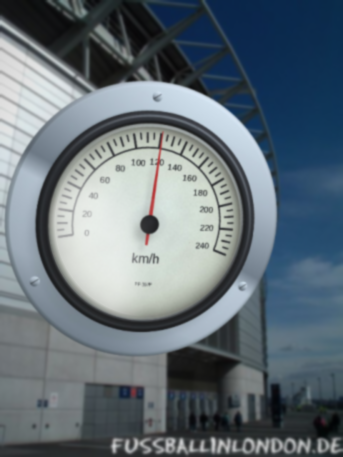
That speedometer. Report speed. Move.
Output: 120 km/h
